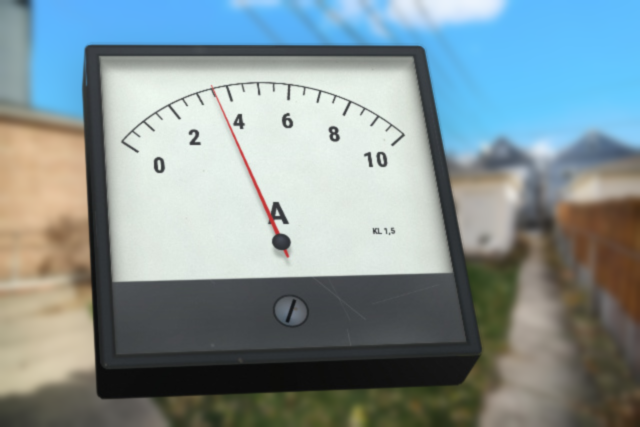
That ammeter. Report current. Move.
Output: 3.5 A
